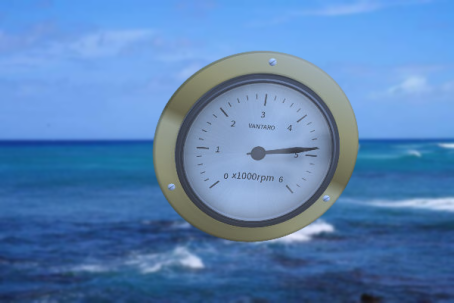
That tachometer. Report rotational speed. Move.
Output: 4800 rpm
